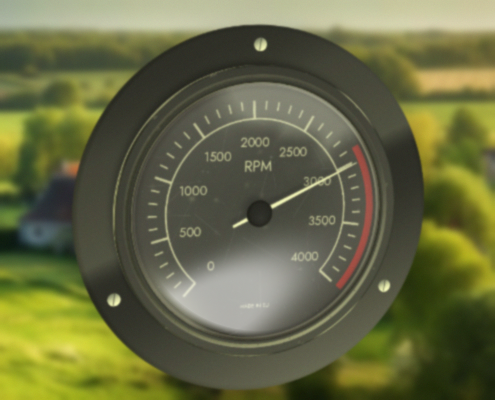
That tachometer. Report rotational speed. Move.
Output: 3000 rpm
